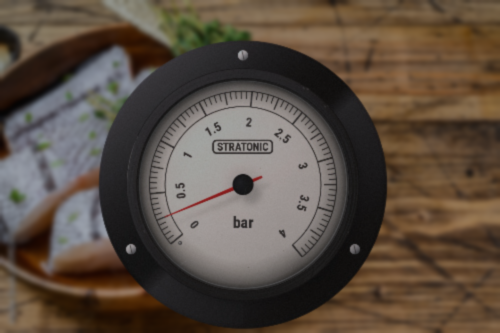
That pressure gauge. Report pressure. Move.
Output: 0.25 bar
